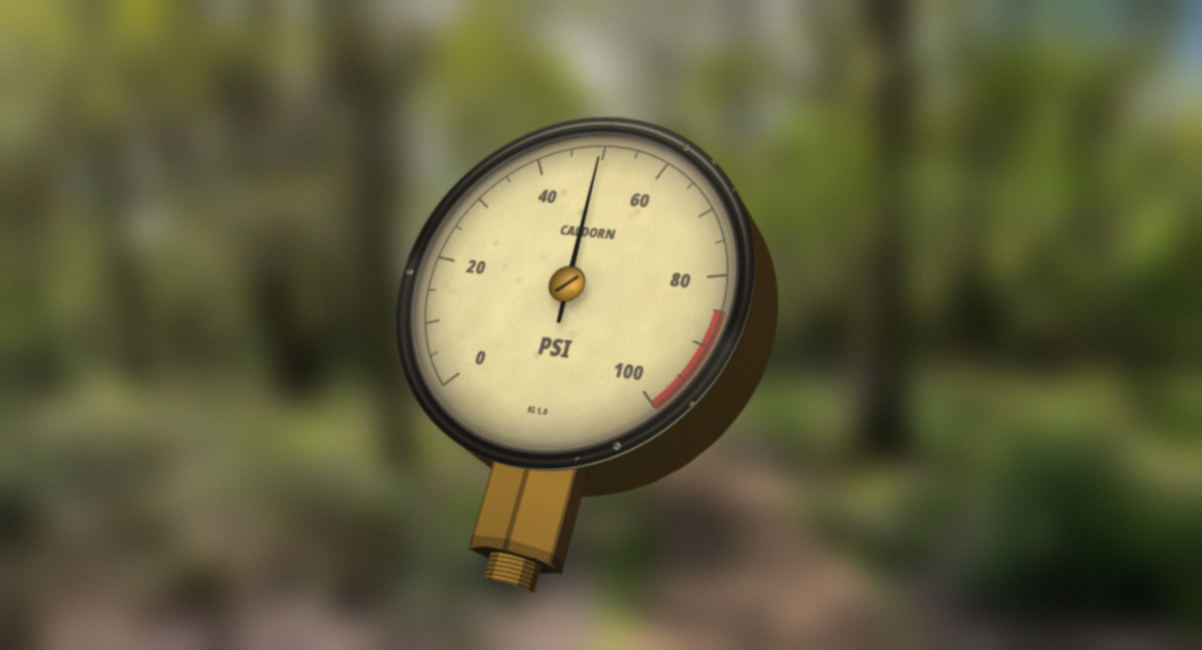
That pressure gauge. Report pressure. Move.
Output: 50 psi
